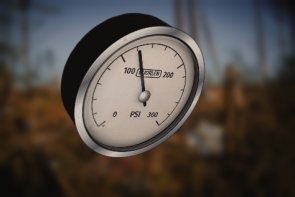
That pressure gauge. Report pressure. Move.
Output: 120 psi
